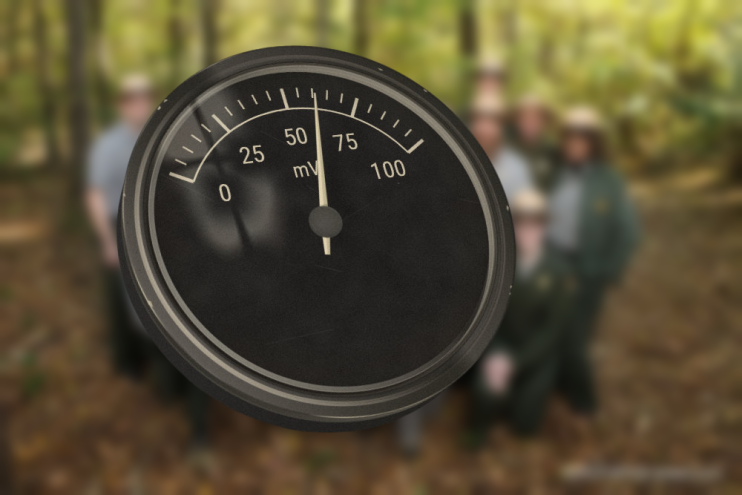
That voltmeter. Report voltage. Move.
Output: 60 mV
